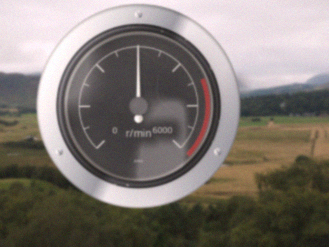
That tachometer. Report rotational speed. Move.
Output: 3000 rpm
